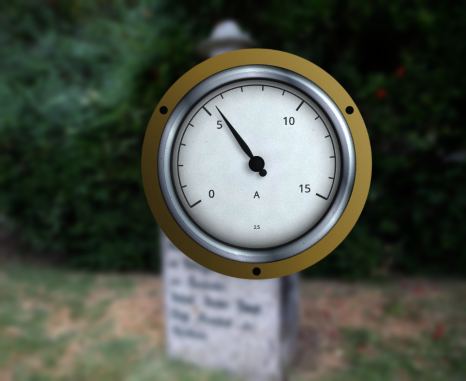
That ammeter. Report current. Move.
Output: 5.5 A
